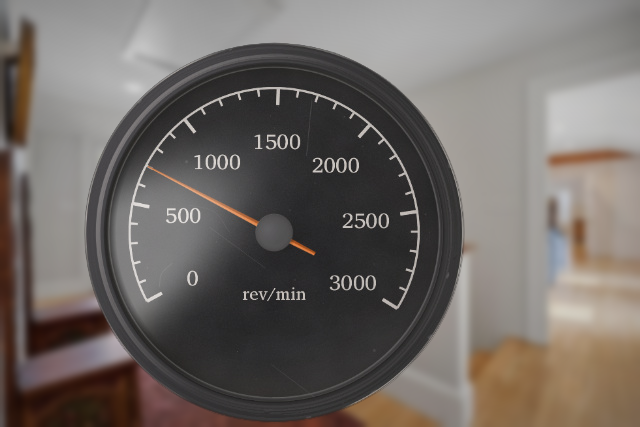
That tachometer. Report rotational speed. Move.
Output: 700 rpm
